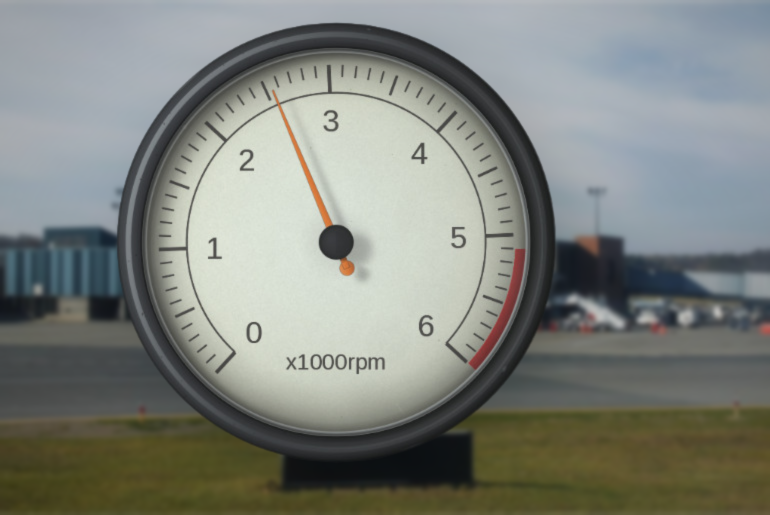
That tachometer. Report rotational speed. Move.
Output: 2550 rpm
